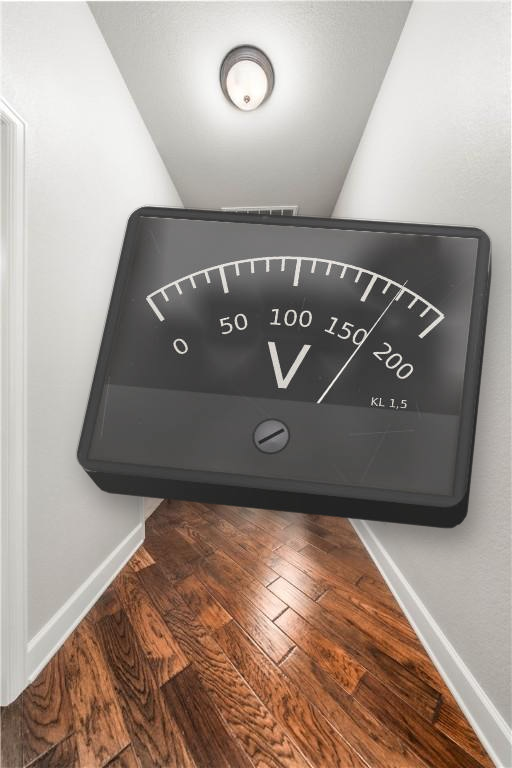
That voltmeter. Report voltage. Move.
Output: 170 V
